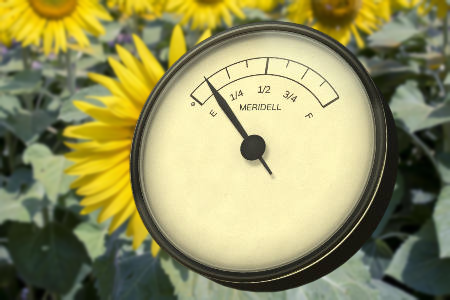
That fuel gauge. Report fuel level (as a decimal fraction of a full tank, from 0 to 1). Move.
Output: 0.125
